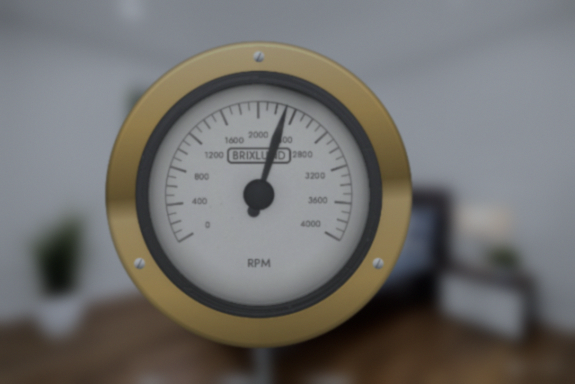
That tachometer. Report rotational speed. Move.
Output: 2300 rpm
